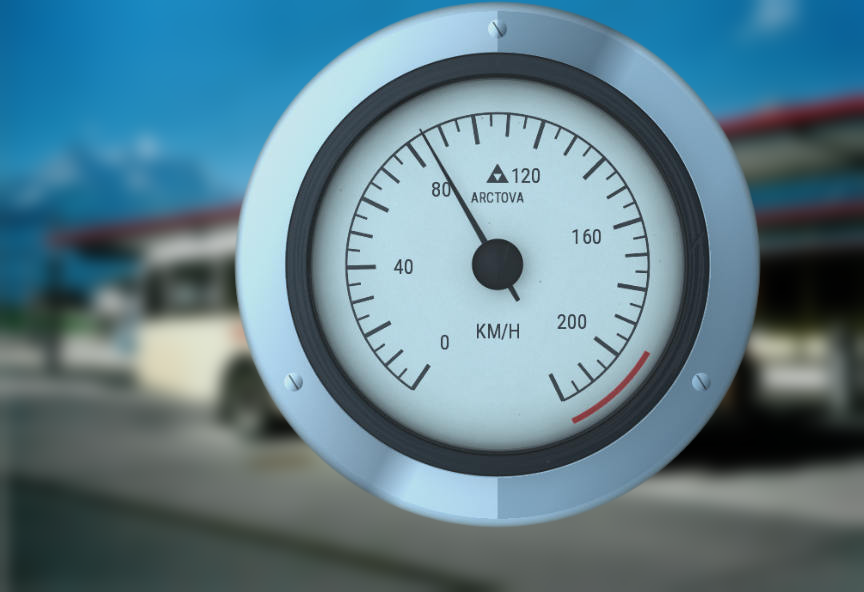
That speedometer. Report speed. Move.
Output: 85 km/h
